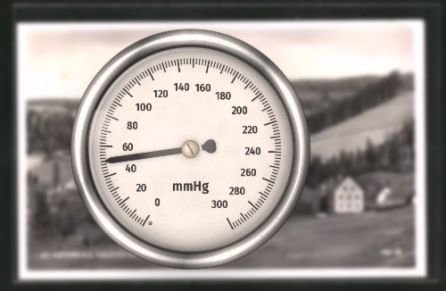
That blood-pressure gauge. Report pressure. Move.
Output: 50 mmHg
